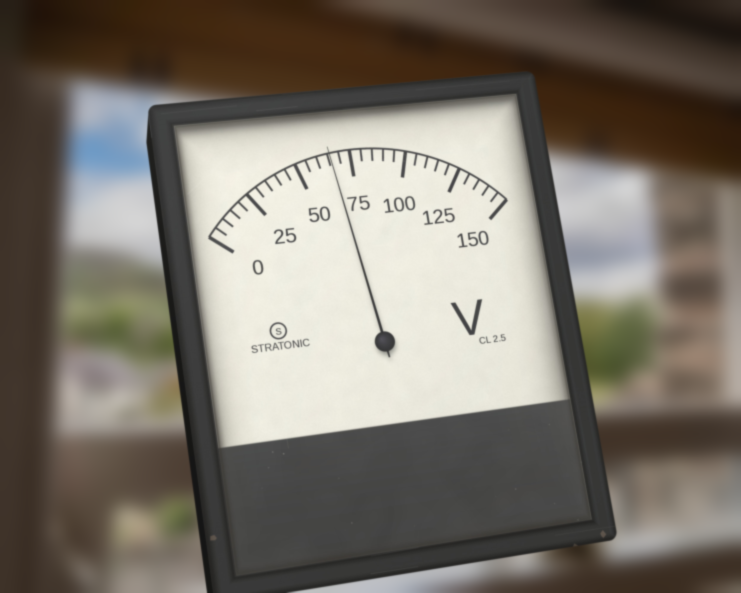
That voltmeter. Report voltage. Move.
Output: 65 V
